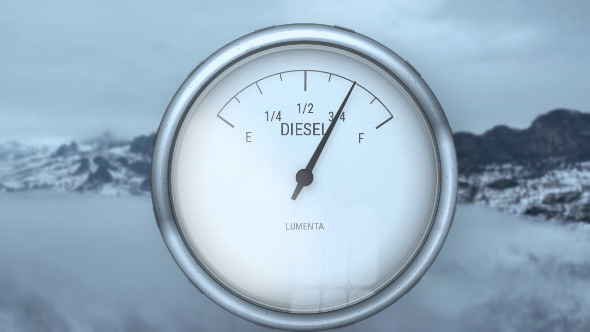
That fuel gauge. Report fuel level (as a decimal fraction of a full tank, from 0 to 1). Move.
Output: 0.75
